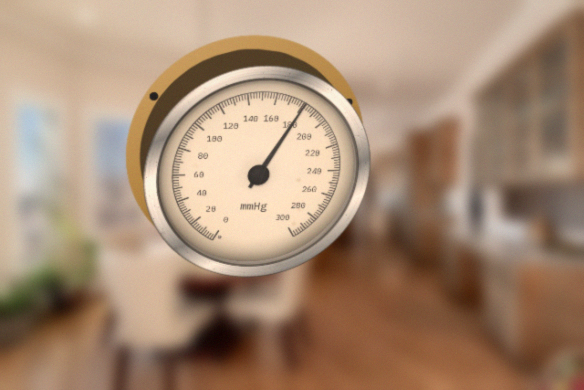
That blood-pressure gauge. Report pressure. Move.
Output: 180 mmHg
